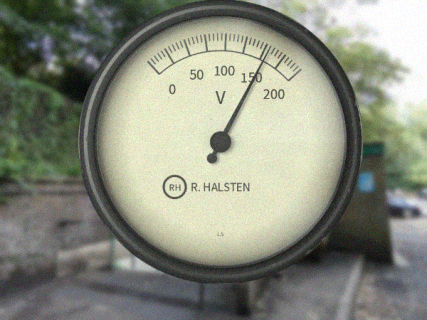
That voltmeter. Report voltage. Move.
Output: 155 V
